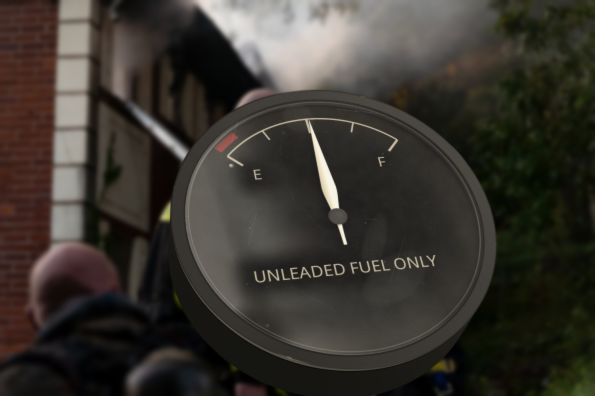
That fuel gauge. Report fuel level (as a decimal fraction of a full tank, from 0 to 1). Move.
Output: 0.5
